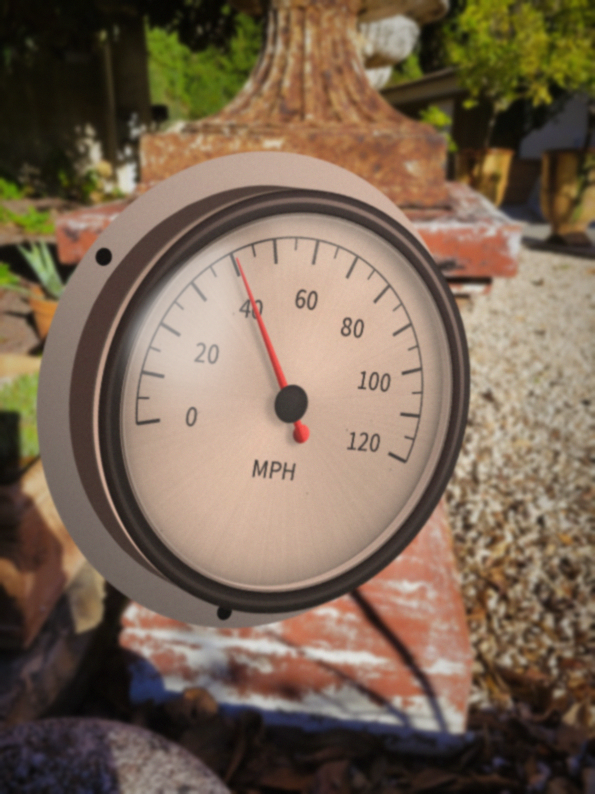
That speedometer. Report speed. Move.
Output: 40 mph
